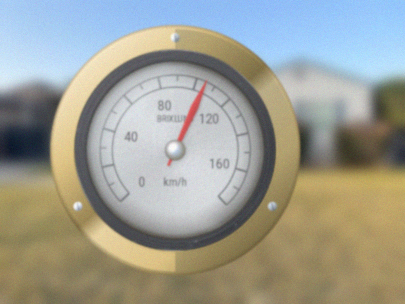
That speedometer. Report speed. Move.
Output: 105 km/h
